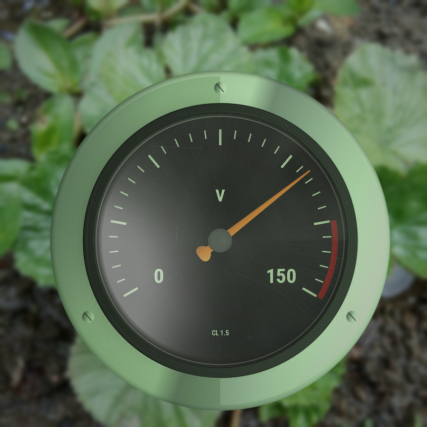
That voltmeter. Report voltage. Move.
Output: 107.5 V
